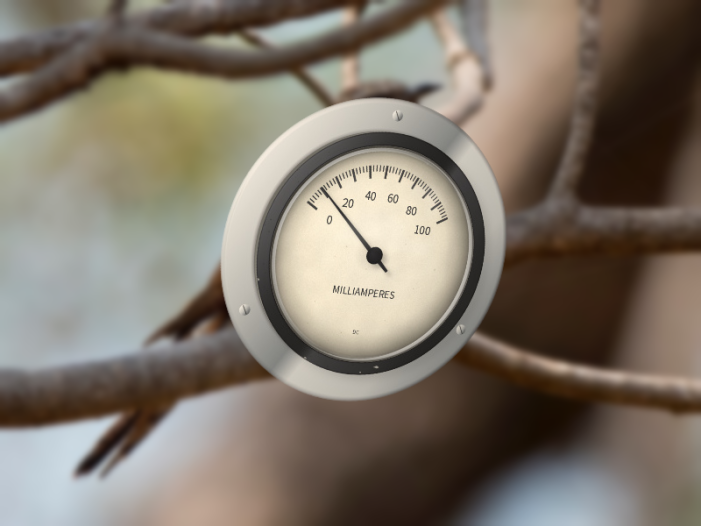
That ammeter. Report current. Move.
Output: 10 mA
